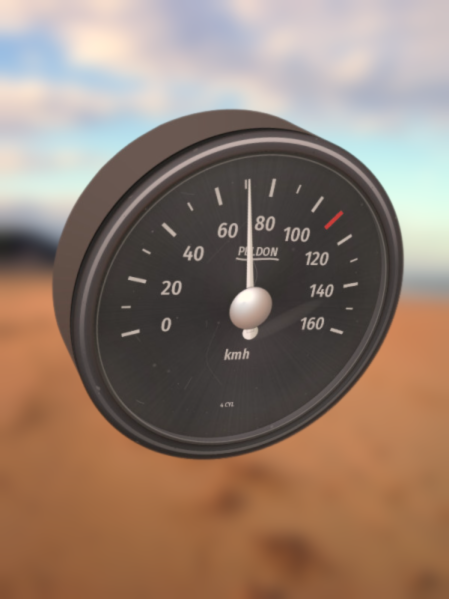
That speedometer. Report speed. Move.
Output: 70 km/h
